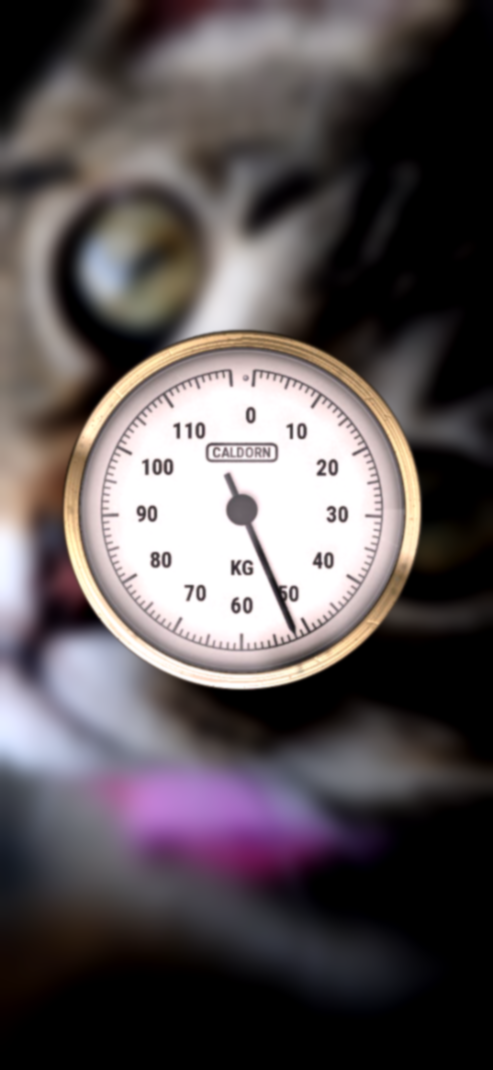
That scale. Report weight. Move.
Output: 52 kg
